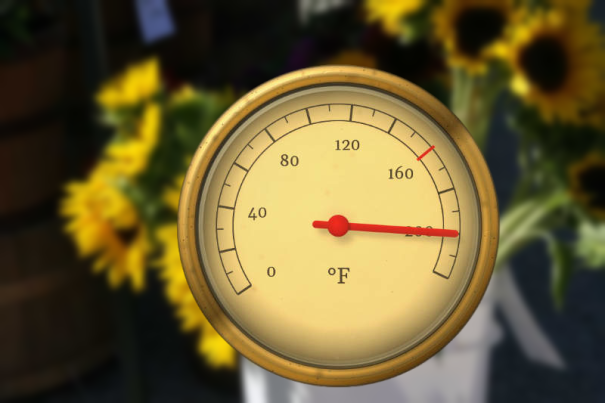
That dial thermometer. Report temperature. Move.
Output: 200 °F
